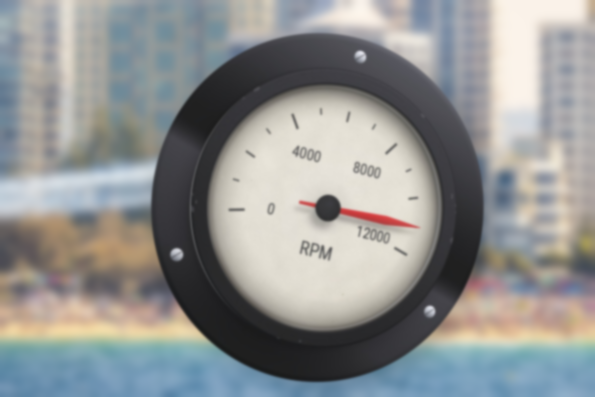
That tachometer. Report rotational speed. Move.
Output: 11000 rpm
